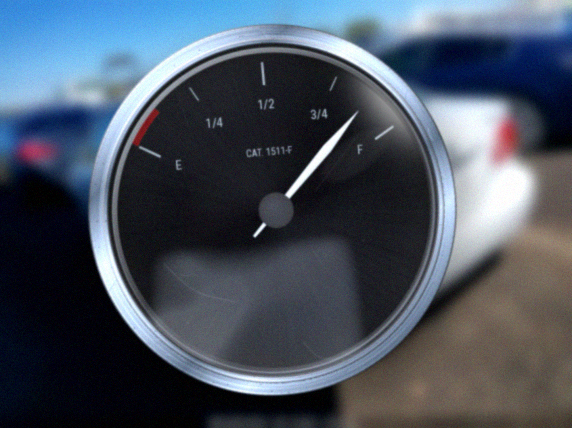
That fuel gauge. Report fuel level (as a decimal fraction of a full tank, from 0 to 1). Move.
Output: 0.875
